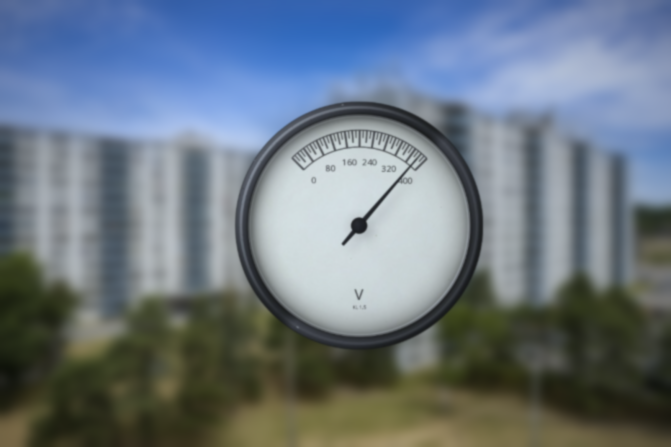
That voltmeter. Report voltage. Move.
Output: 380 V
